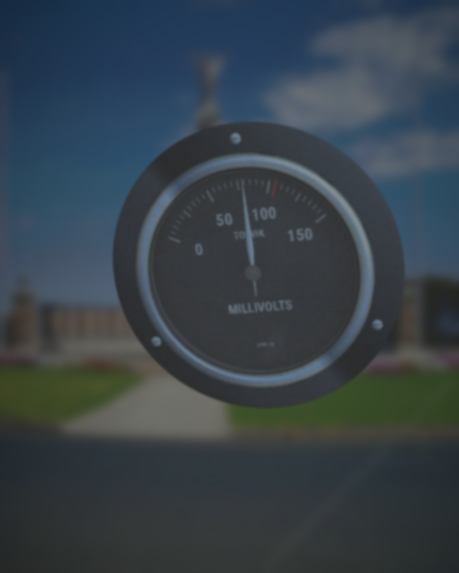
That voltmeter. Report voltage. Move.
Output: 80 mV
